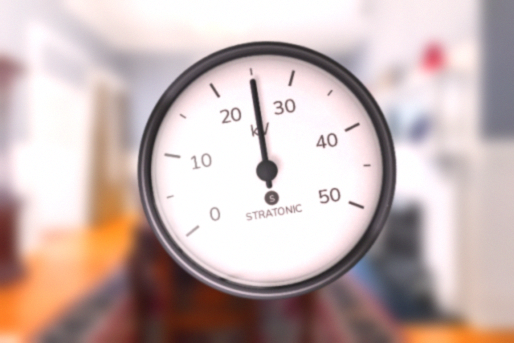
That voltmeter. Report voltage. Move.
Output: 25 kV
